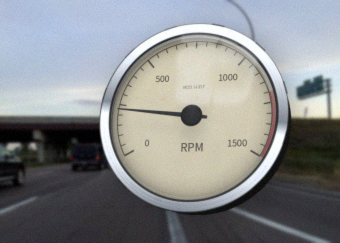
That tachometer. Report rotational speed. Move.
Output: 225 rpm
